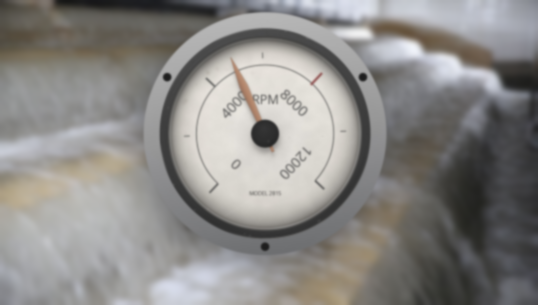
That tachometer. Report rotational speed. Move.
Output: 5000 rpm
